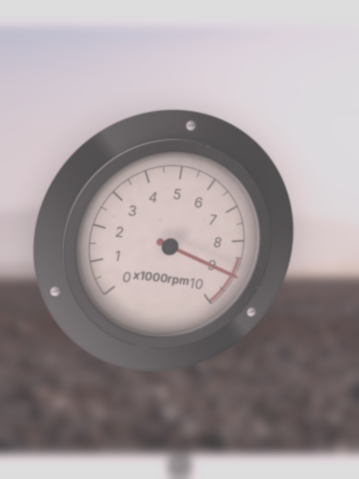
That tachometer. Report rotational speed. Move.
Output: 9000 rpm
